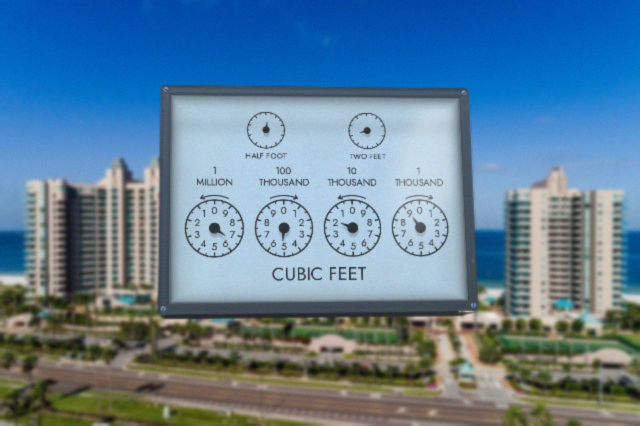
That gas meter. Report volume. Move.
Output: 651900 ft³
